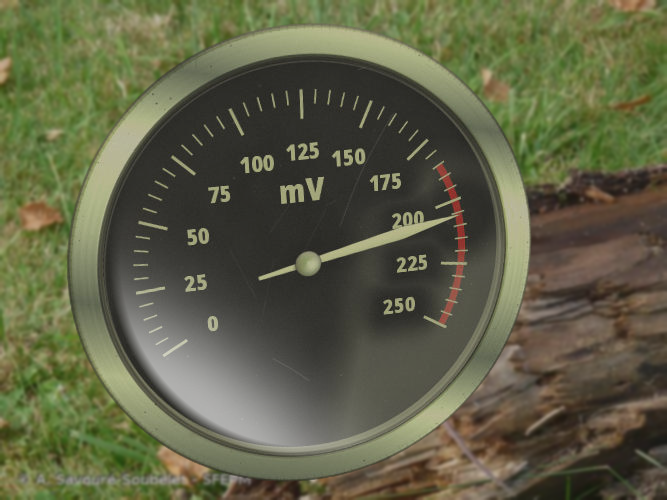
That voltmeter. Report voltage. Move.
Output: 205 mV
